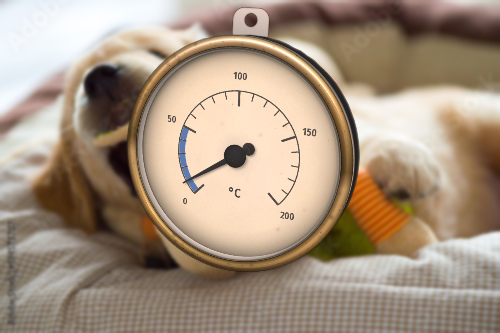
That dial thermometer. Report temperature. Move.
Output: 10 °C
